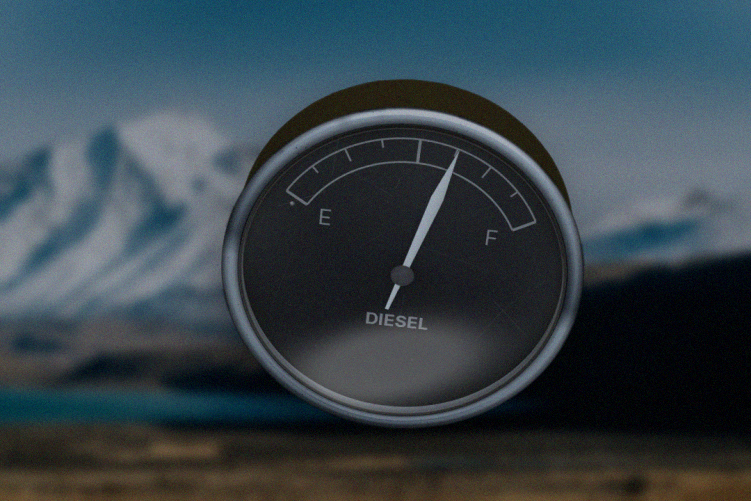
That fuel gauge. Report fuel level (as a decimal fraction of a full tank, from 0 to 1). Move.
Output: 0.625
